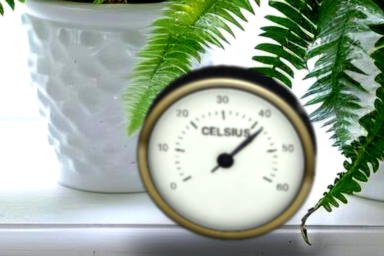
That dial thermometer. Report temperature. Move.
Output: 42 °C
